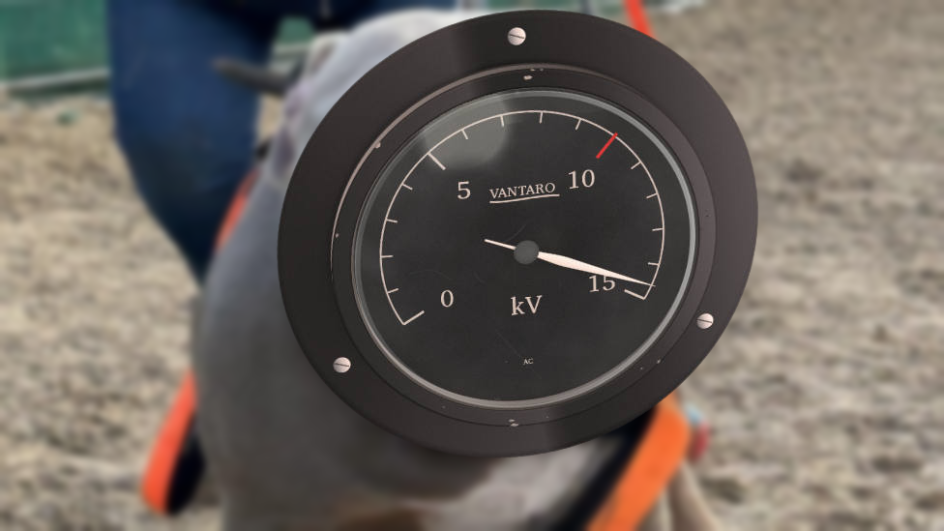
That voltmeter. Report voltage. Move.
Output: 14.5 kV
